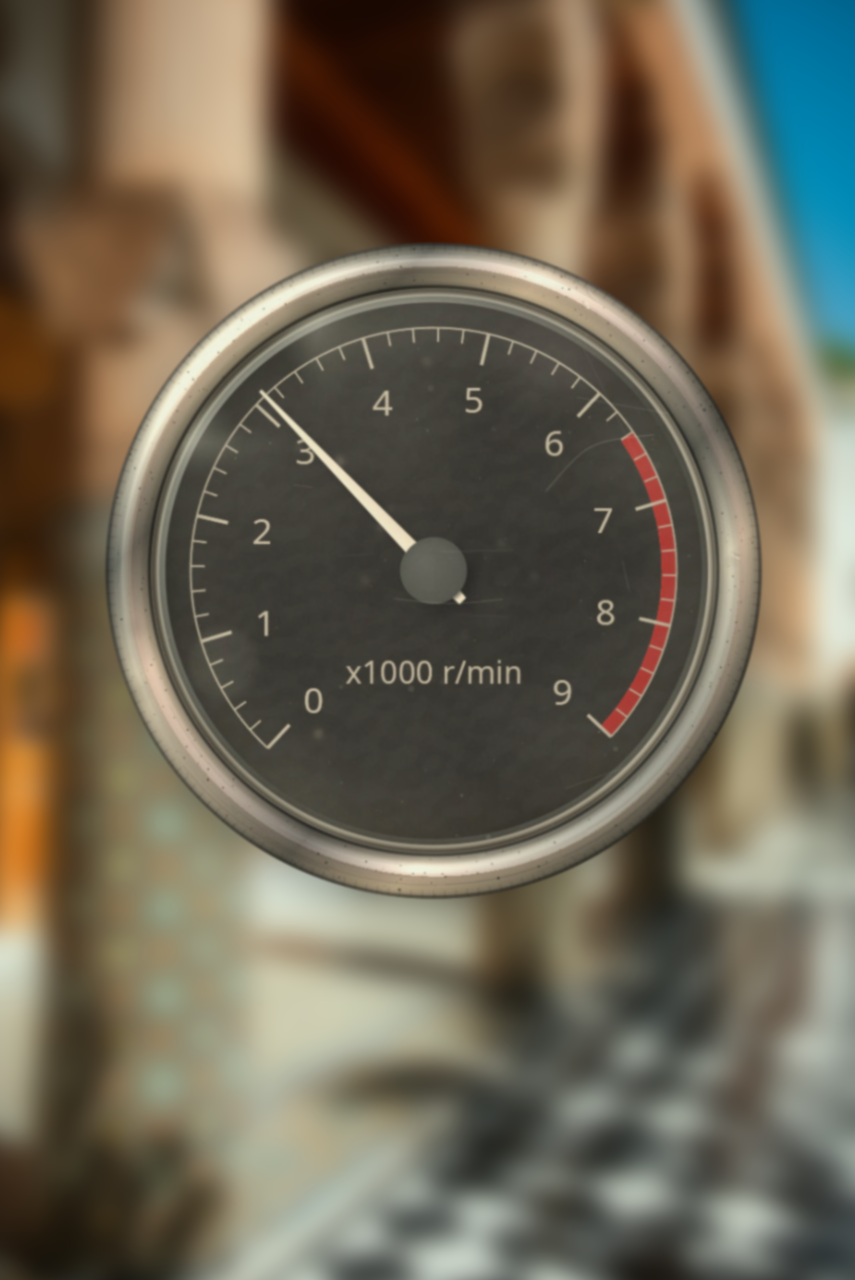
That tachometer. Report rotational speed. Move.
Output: 3100 rpm
